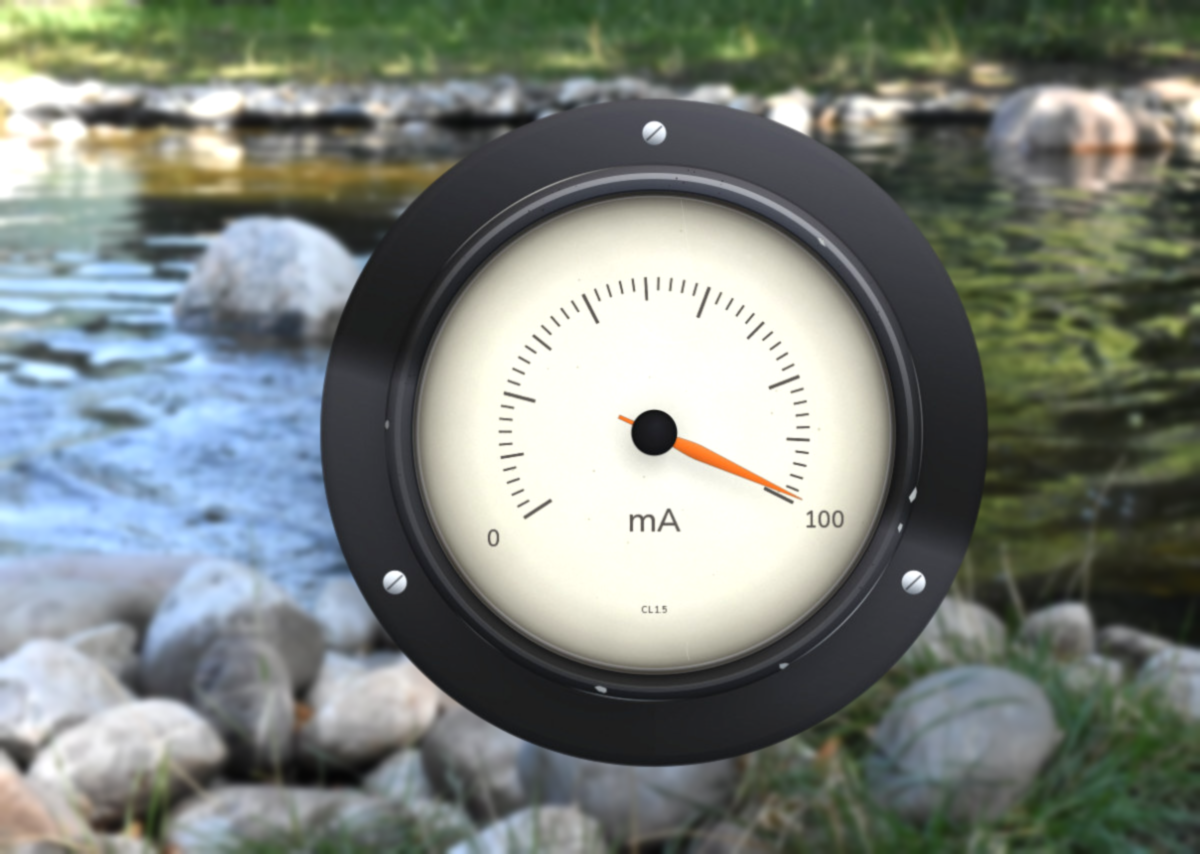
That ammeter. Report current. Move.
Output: 99 mA
